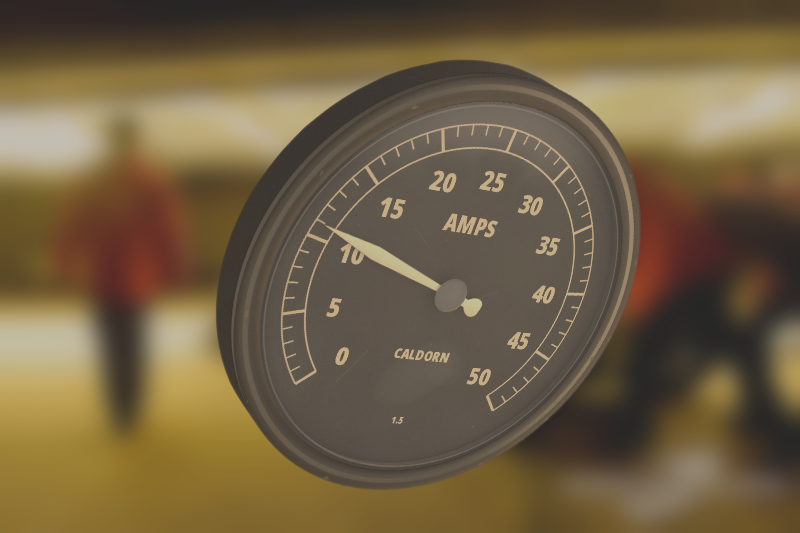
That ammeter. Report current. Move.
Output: 11 A
